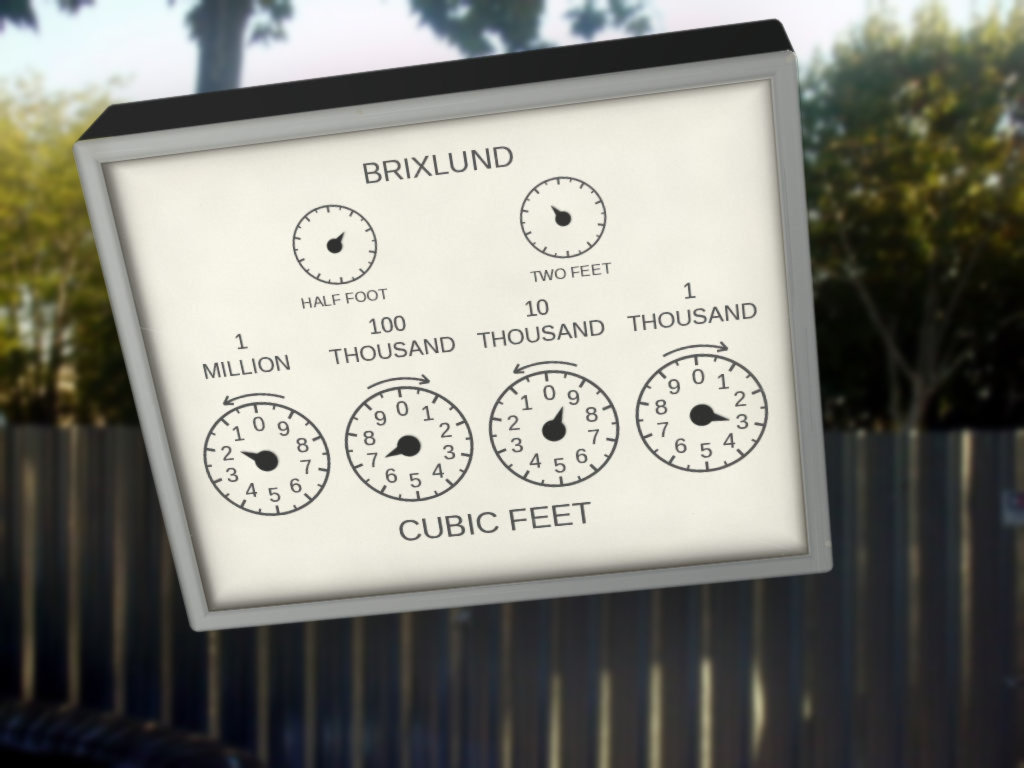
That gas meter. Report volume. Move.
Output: 169300 ft³
